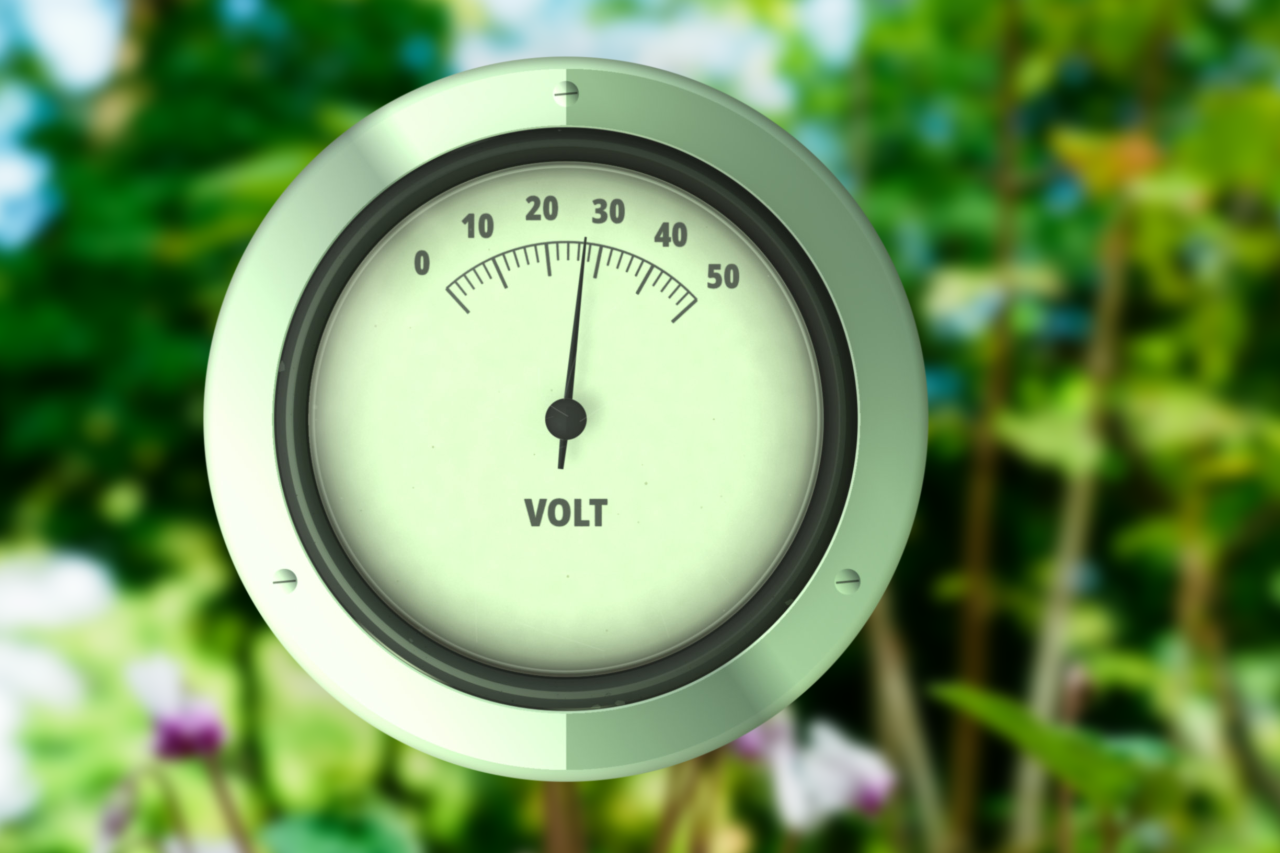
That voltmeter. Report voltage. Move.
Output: 27 V
